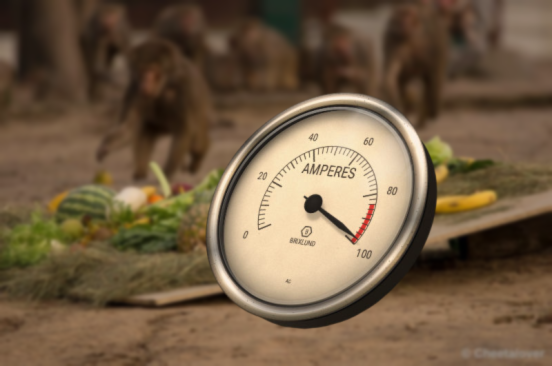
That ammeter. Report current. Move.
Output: 98 A
